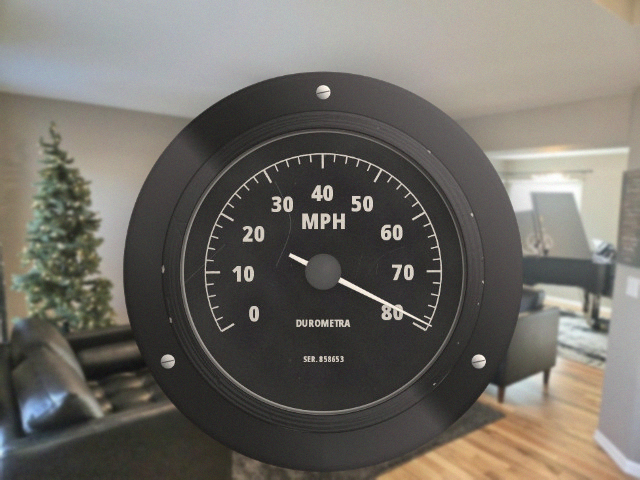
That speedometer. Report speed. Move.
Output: 79 mph
